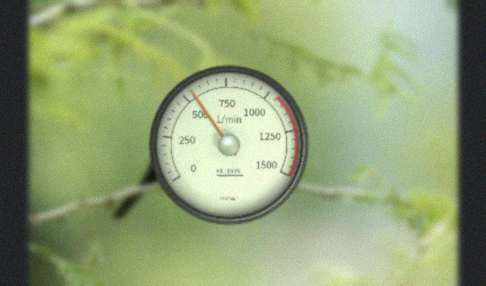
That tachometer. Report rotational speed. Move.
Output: 550 rpm
